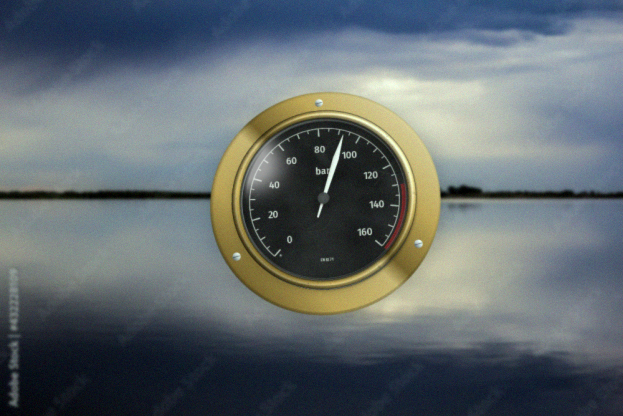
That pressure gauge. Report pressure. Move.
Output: 92.5 bar
